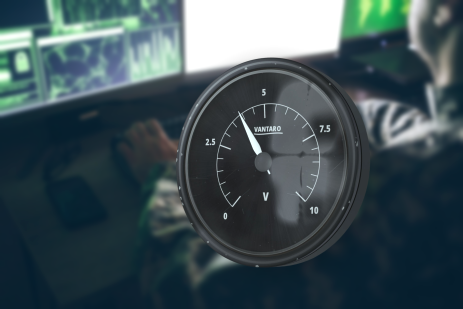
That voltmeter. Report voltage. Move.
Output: 4 V
